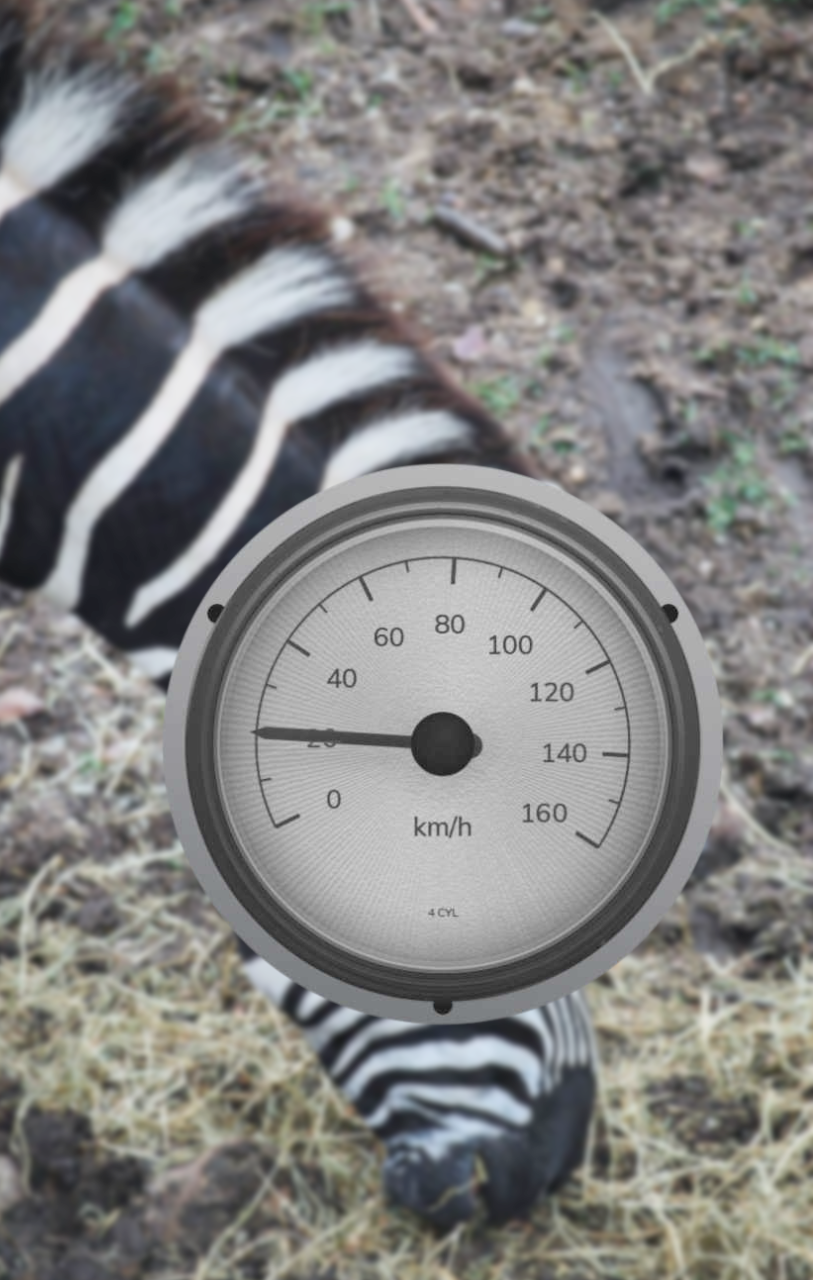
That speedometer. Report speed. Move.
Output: 20 km/h
